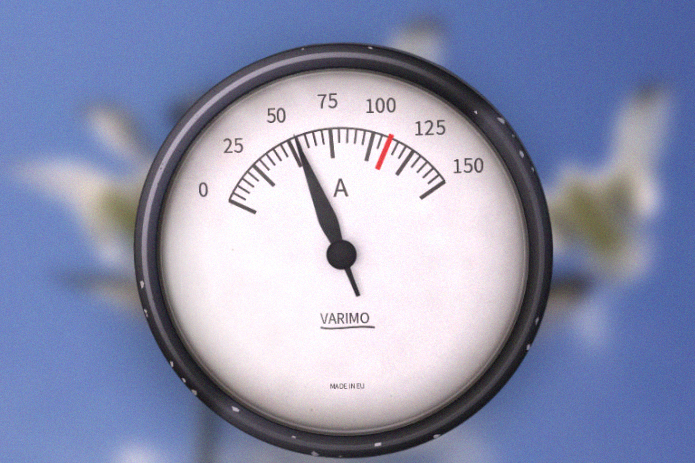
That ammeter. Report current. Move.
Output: 55 A
